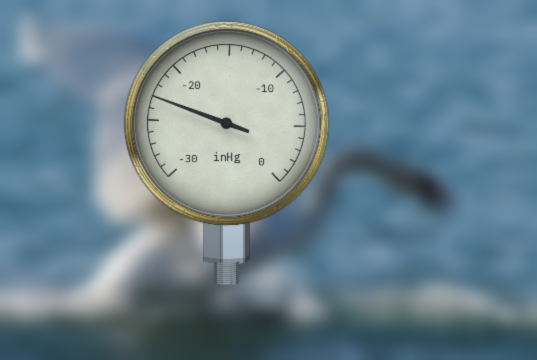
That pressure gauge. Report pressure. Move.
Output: -23 inHg
